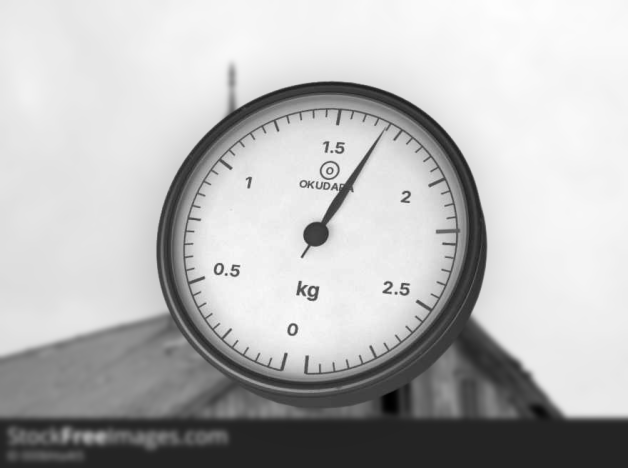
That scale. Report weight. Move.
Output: 1.7 kg
